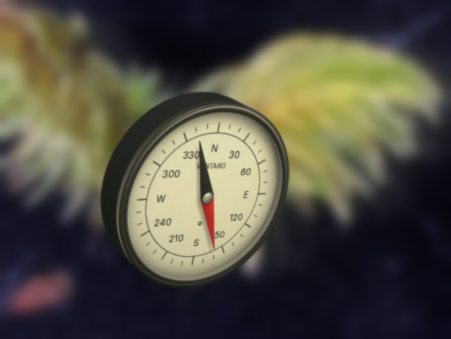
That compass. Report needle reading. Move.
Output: 160 °
